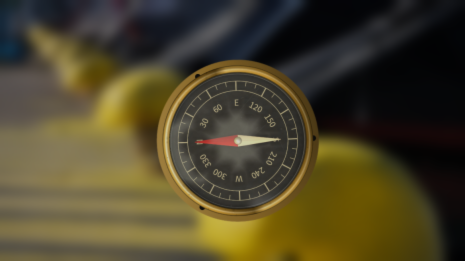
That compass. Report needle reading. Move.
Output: 0 °
